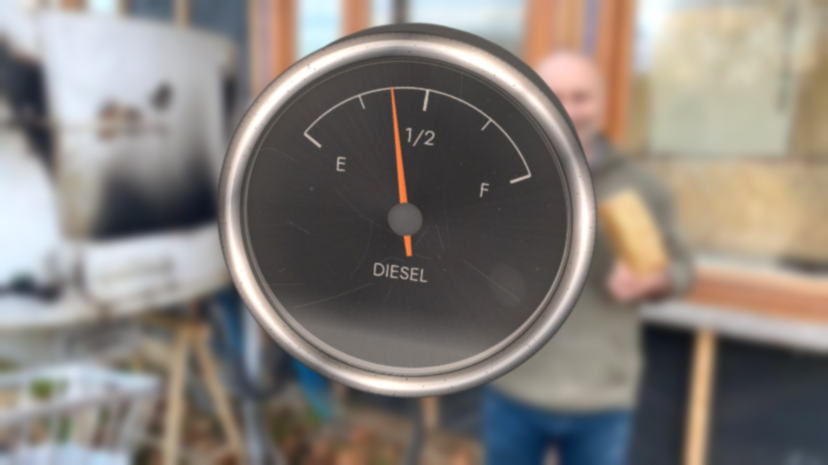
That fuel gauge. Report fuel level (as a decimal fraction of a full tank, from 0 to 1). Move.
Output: 0.375
